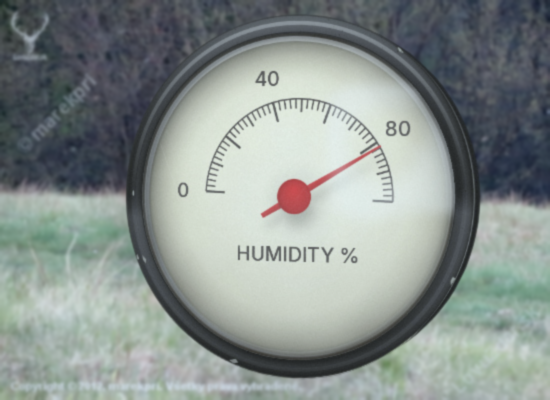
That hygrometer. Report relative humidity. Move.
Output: 82 %
